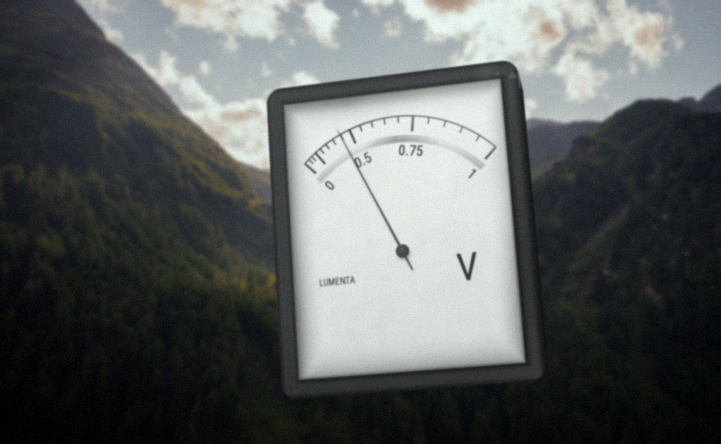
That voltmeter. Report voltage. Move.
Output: 0.45 V
